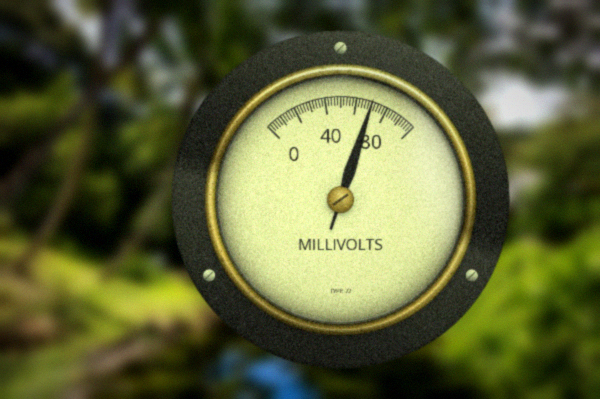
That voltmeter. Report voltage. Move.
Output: 70 mV
